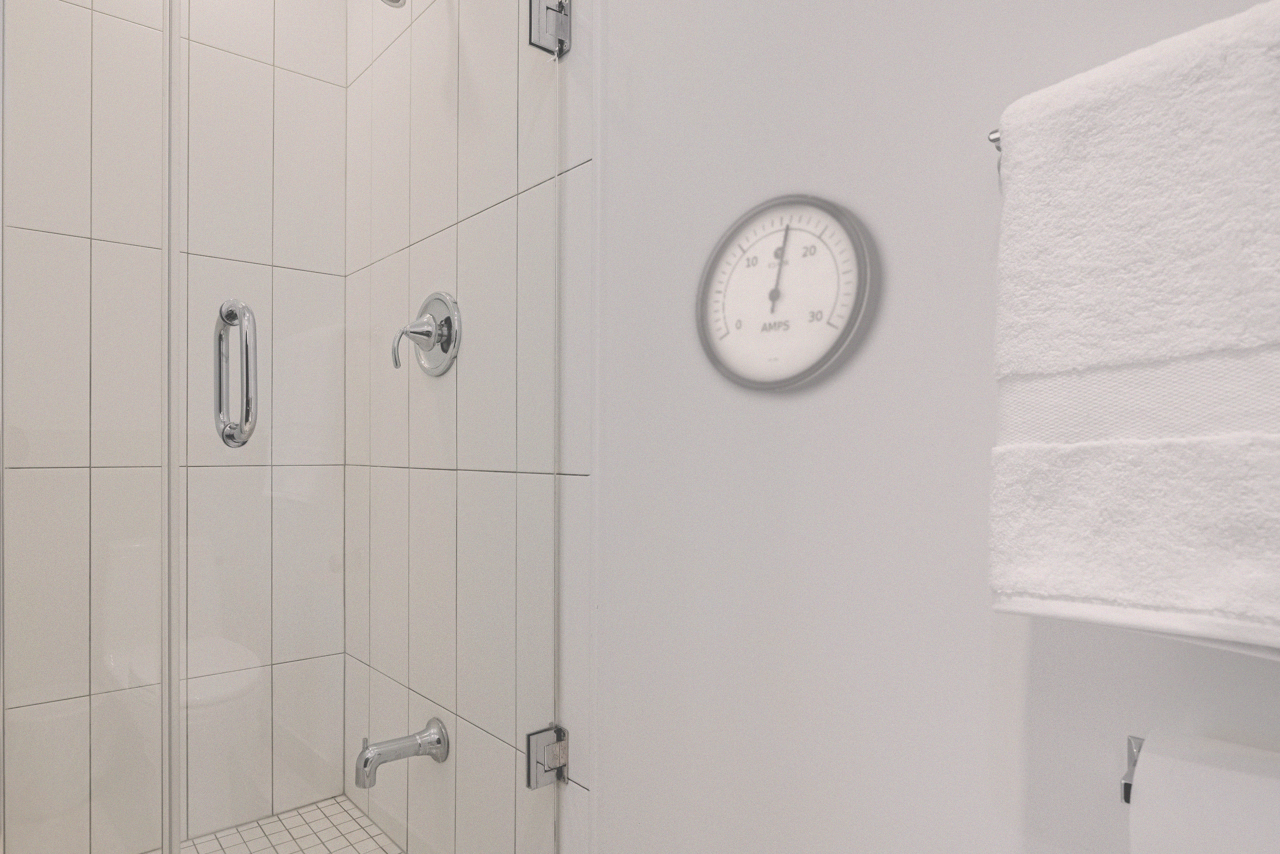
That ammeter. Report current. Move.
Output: 16 A
